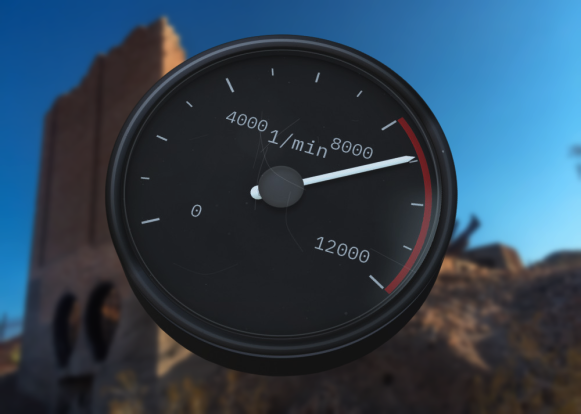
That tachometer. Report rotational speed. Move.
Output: 9000 rpm
